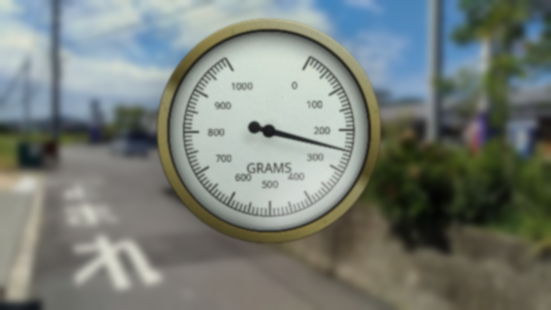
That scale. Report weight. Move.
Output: 250 g
